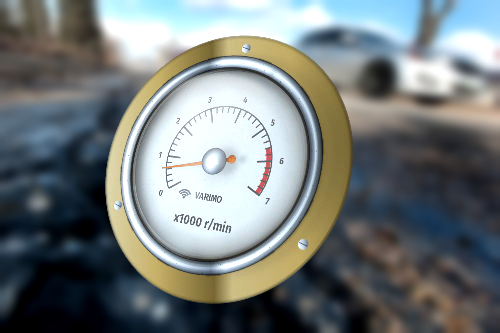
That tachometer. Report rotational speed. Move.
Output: 600 rpm
